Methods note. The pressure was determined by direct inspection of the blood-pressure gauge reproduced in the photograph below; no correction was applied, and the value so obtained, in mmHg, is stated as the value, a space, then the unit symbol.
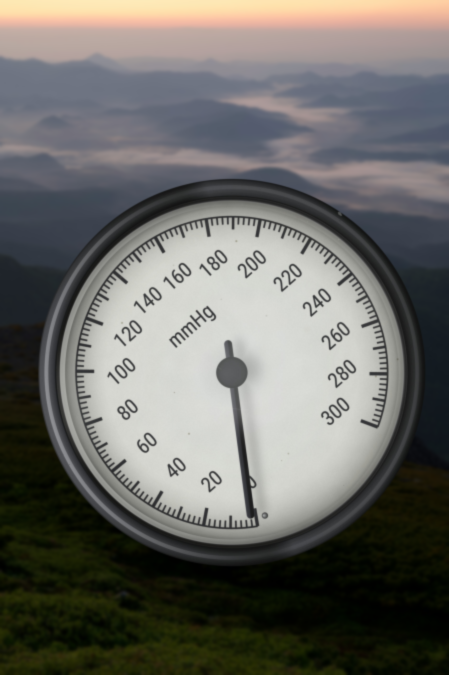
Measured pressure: 2 mmHg
